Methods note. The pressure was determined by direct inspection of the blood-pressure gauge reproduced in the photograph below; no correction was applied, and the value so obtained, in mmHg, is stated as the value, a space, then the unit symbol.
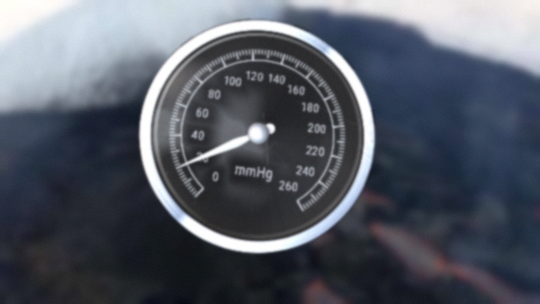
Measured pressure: 20 mmHg
